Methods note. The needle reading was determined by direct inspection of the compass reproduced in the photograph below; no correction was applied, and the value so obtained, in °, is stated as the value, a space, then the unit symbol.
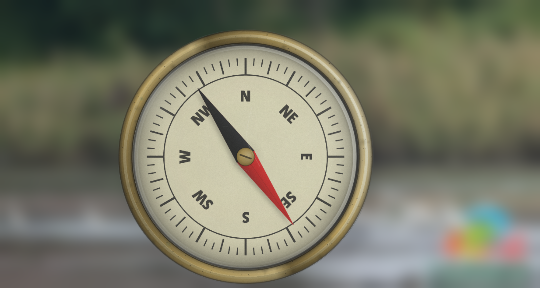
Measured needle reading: 145 °
